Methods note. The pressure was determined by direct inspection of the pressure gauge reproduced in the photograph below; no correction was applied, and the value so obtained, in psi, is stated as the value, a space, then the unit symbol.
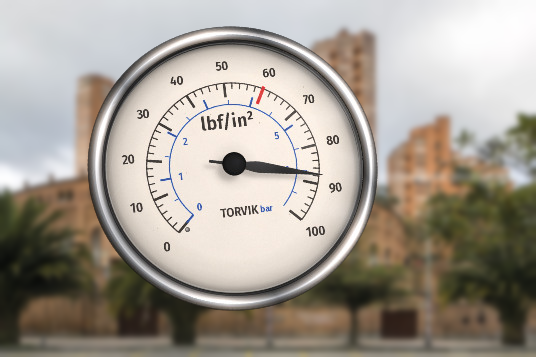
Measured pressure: 88 psi
